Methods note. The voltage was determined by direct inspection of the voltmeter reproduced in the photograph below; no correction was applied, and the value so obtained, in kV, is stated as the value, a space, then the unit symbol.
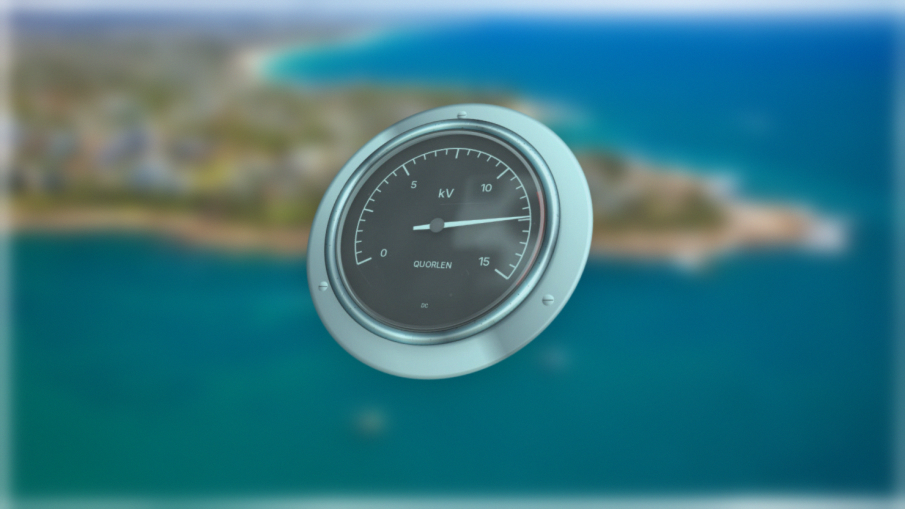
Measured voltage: 12.5 kV
